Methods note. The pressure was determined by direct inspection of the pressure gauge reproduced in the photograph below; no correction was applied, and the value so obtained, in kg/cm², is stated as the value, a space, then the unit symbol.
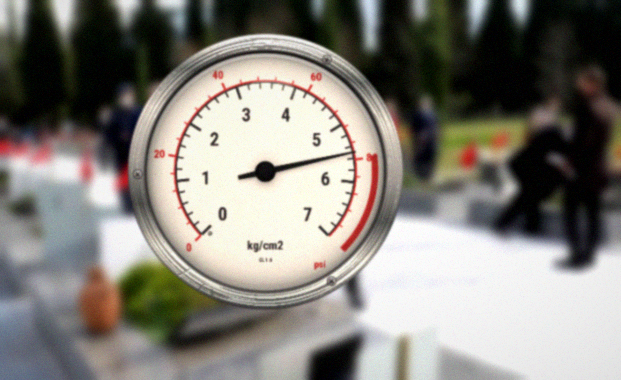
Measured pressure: 5.5 kg/cm²
